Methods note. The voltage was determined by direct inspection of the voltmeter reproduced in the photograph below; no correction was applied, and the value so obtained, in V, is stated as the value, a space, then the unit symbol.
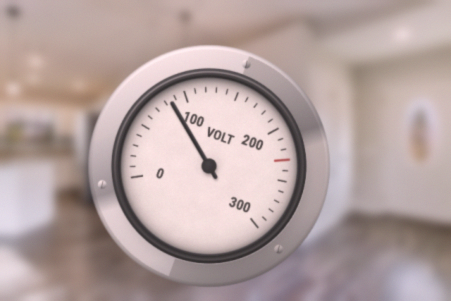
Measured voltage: 85 V
